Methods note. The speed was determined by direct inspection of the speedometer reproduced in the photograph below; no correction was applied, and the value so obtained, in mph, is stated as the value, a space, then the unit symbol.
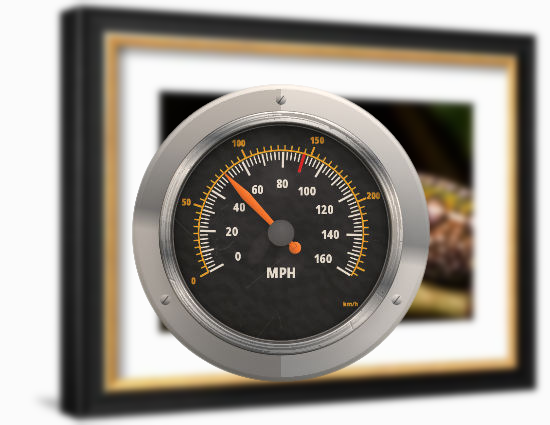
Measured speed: 50 mph
